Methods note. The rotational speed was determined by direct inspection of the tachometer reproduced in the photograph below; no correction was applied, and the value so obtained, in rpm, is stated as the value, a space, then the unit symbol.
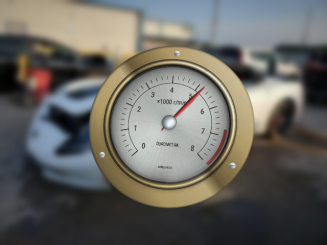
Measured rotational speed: 5200 rpm
